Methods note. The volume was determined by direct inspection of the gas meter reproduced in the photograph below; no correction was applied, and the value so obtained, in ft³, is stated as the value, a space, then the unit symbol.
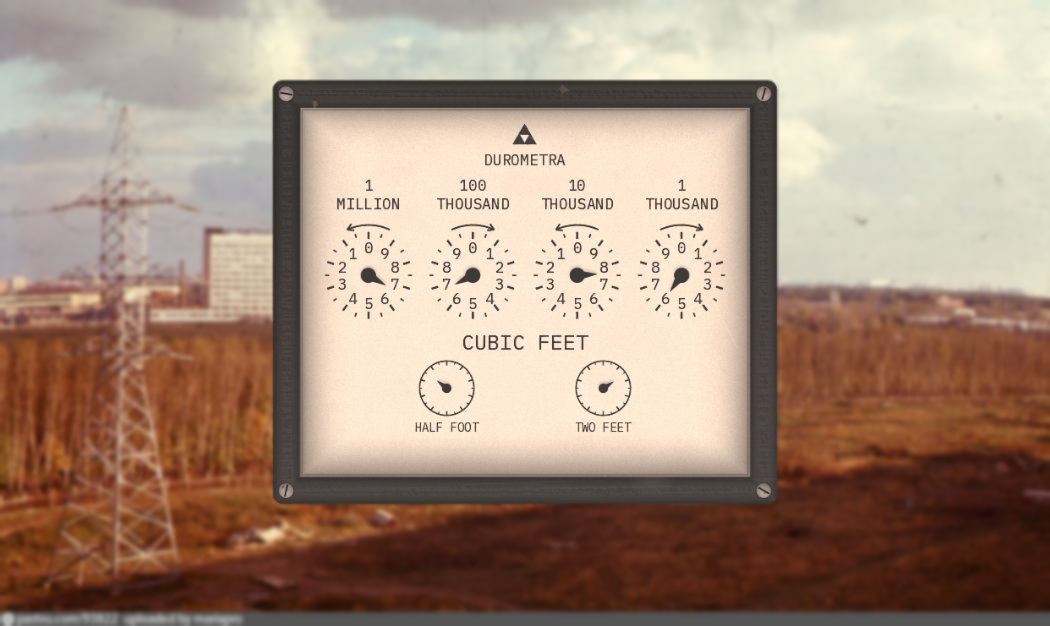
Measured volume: 667600 ft³
